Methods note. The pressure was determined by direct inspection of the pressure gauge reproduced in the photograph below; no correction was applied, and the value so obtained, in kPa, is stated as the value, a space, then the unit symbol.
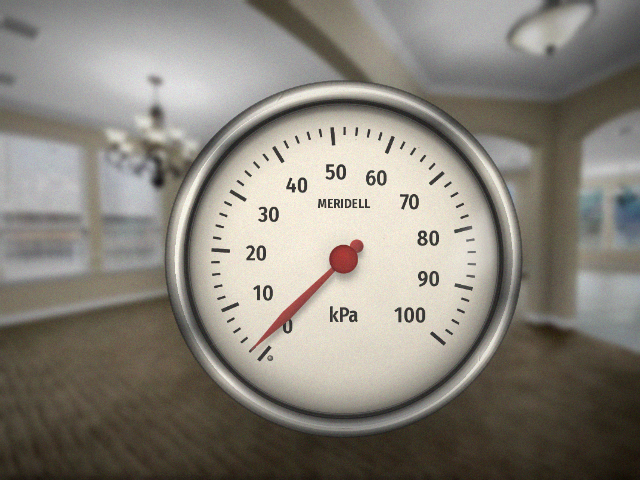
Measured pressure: 2 kPa
